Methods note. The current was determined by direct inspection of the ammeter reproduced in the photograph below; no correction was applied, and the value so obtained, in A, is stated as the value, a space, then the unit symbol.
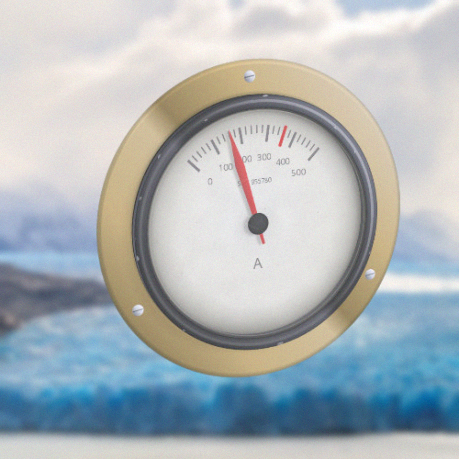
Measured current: 160 A
